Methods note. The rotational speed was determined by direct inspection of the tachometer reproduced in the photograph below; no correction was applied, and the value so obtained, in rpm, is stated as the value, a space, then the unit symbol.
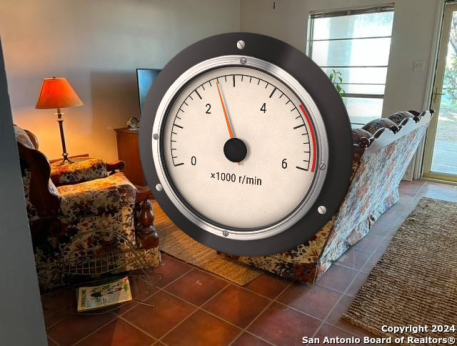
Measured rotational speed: 2600 rpm
